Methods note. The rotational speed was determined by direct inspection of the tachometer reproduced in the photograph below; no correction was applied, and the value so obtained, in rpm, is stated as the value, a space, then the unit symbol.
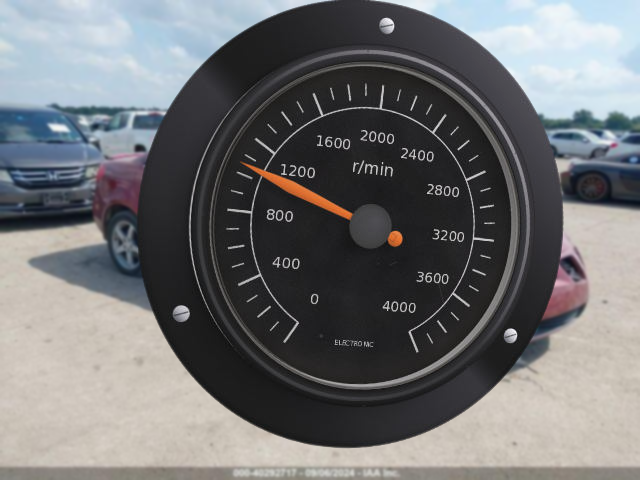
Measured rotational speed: 1050 rpm
